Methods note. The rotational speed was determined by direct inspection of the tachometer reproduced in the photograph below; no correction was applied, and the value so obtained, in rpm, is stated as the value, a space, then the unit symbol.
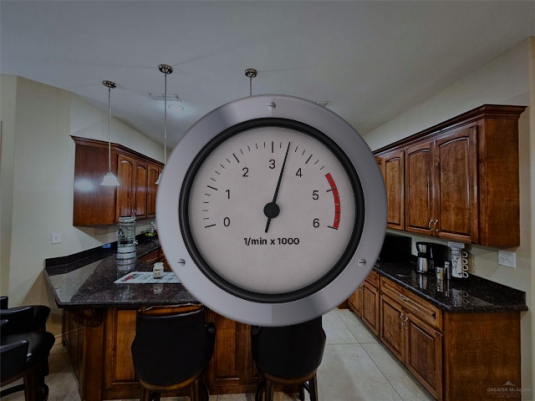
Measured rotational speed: 3400 rpm
